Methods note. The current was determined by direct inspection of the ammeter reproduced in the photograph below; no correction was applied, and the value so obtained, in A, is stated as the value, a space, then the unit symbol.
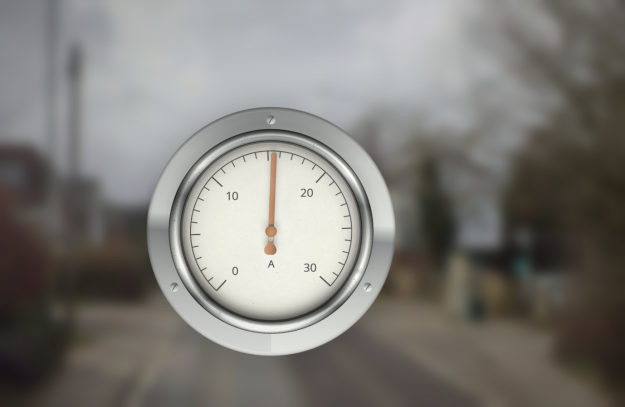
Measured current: 15.5 A
